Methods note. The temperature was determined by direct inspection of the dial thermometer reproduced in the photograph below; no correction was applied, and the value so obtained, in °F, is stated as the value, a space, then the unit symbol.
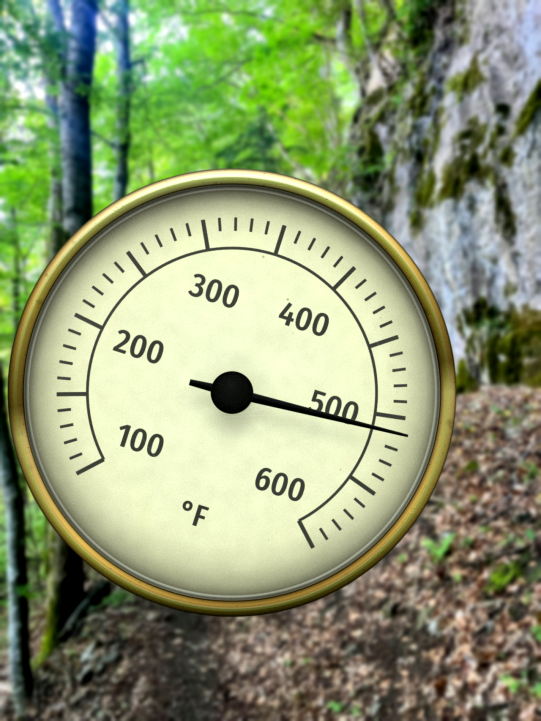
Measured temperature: 510 °F
